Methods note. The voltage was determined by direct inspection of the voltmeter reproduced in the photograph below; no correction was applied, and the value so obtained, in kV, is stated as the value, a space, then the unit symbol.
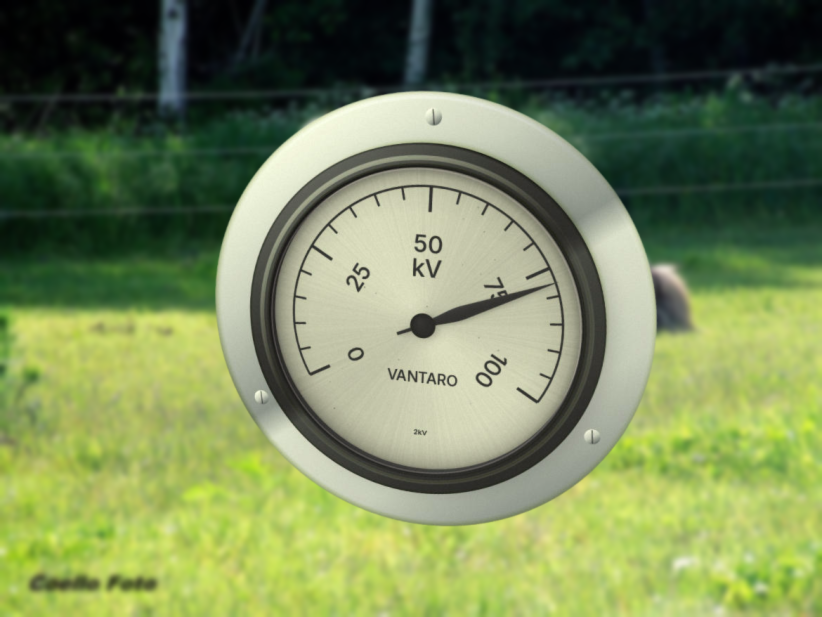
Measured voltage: 77.5 kV
